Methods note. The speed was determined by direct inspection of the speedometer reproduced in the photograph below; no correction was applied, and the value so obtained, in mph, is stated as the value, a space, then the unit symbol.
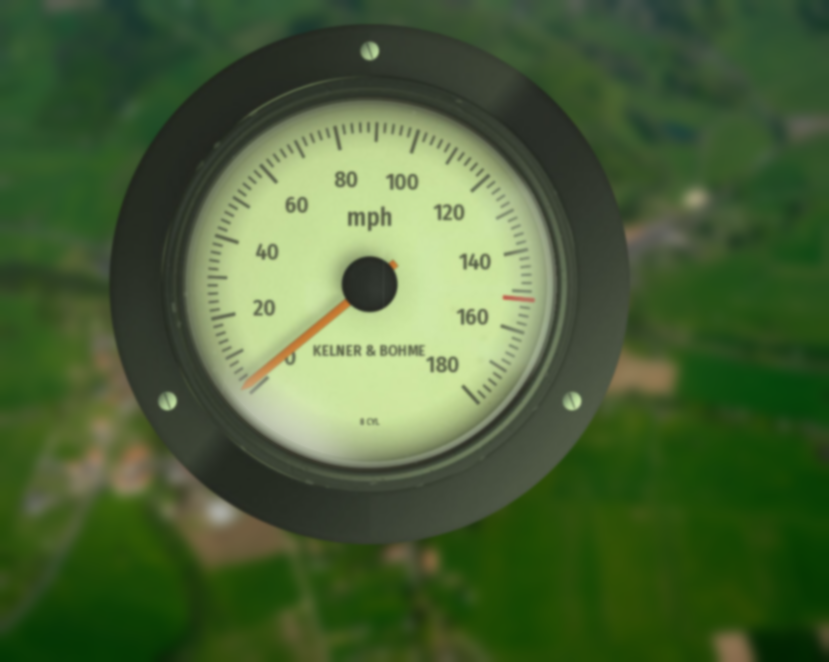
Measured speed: 2 mph
